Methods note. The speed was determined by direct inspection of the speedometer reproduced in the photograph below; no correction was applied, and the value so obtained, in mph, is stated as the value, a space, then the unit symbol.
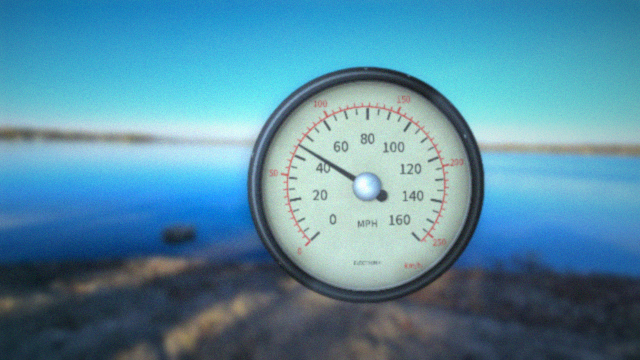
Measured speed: 45 mph
